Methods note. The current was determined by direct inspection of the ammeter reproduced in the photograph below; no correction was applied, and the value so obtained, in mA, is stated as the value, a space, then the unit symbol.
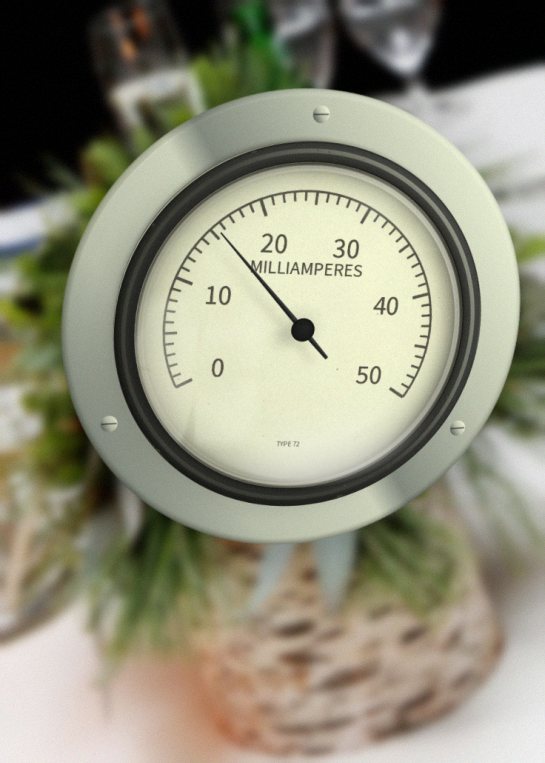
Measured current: 15.5 mA
